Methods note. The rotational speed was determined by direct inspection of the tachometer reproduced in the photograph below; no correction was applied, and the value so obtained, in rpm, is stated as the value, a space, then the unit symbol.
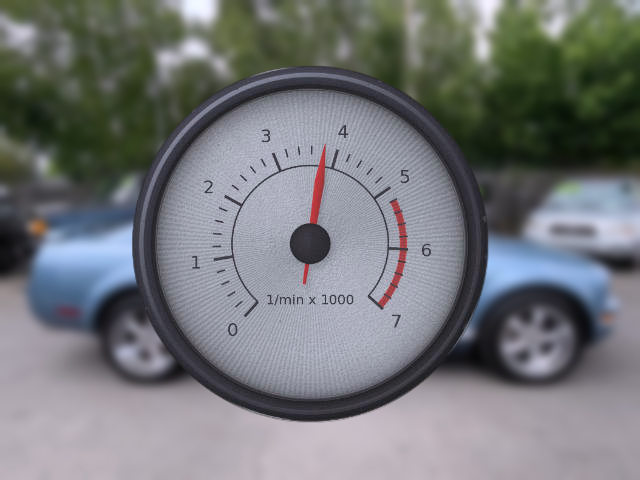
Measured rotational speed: 3800 rpm
